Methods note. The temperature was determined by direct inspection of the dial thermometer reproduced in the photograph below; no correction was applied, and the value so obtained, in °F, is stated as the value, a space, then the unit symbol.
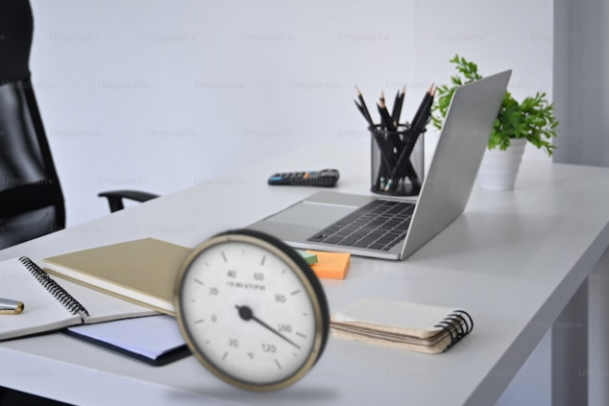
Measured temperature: 105 °F
